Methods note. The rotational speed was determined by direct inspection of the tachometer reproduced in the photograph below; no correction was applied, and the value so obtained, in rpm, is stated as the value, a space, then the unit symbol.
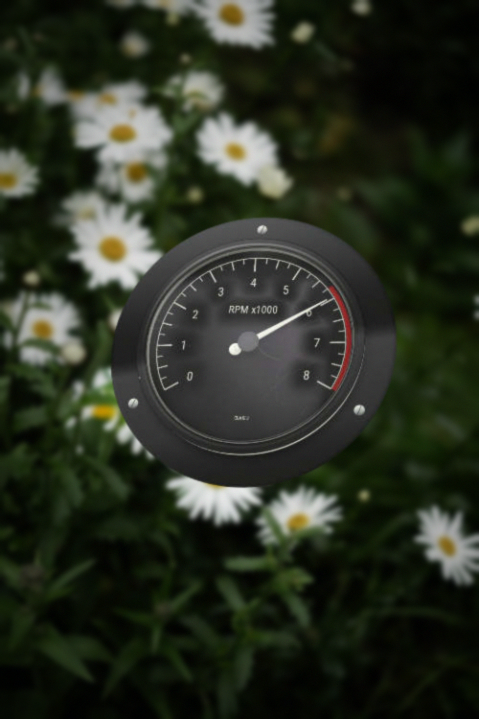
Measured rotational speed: 6000 rpm
